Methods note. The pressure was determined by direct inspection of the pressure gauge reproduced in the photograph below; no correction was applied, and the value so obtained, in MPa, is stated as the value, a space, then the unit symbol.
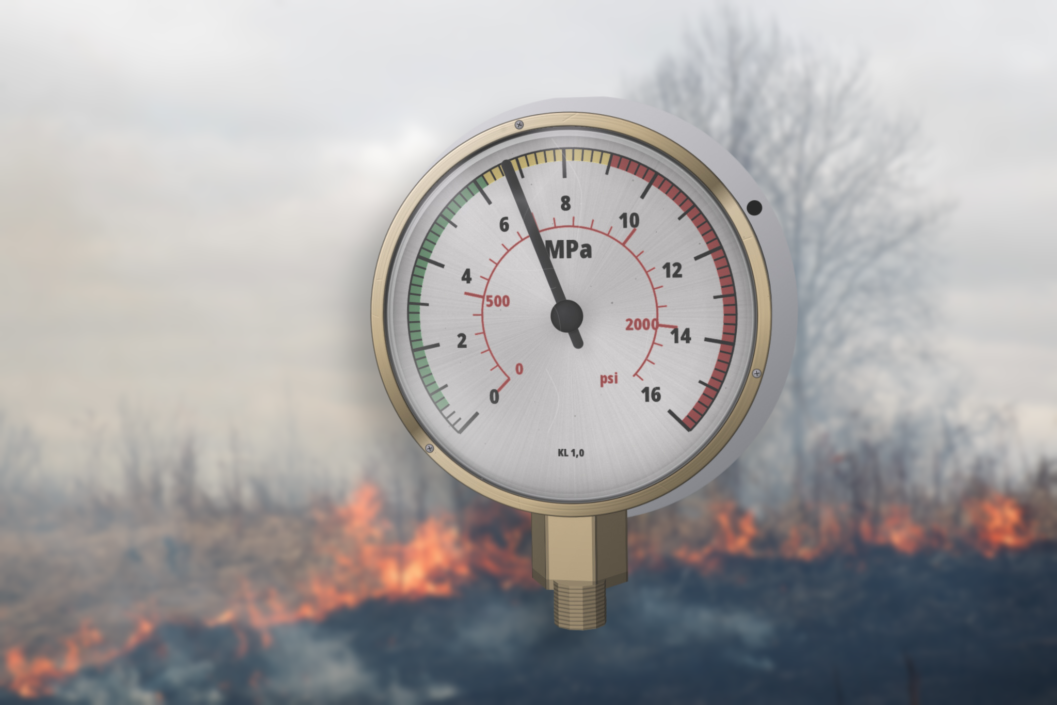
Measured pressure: 6.8 MPa
